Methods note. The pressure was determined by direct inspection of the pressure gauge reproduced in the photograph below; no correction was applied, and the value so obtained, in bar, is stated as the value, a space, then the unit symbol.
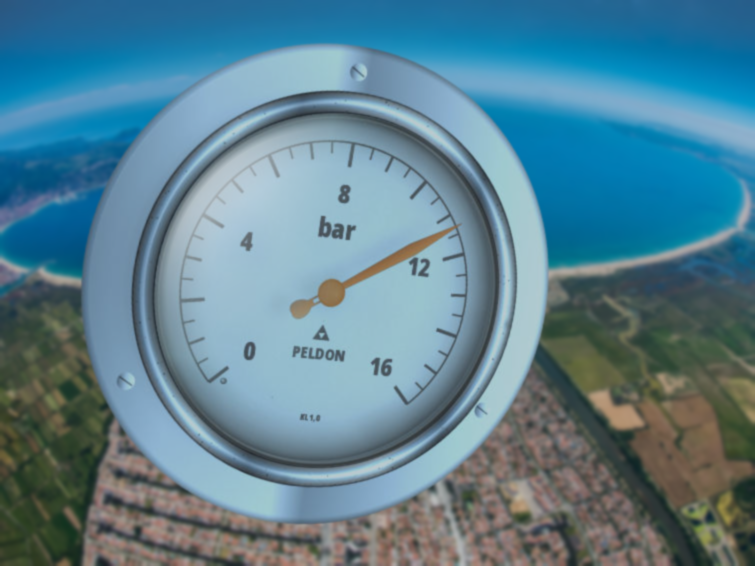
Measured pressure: 11.25 bar
